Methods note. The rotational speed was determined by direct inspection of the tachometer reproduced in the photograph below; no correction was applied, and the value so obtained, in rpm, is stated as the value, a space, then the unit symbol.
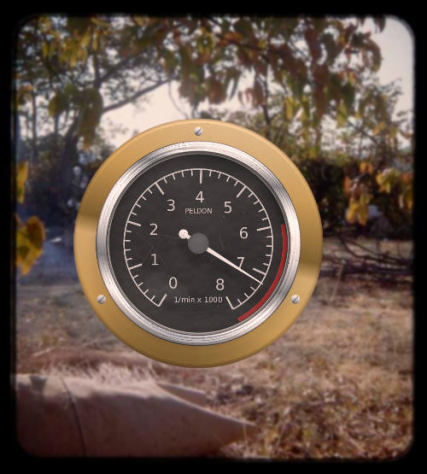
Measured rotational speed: 7200 rpm
